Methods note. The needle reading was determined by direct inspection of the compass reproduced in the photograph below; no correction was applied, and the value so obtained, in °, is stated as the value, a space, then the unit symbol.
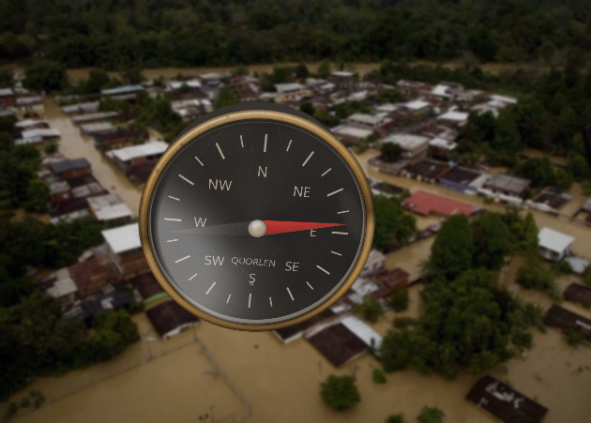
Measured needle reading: 82.5 °
